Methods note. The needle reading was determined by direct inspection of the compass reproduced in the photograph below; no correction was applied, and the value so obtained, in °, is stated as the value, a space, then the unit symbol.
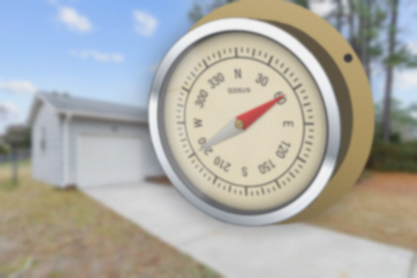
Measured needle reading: 60 °
